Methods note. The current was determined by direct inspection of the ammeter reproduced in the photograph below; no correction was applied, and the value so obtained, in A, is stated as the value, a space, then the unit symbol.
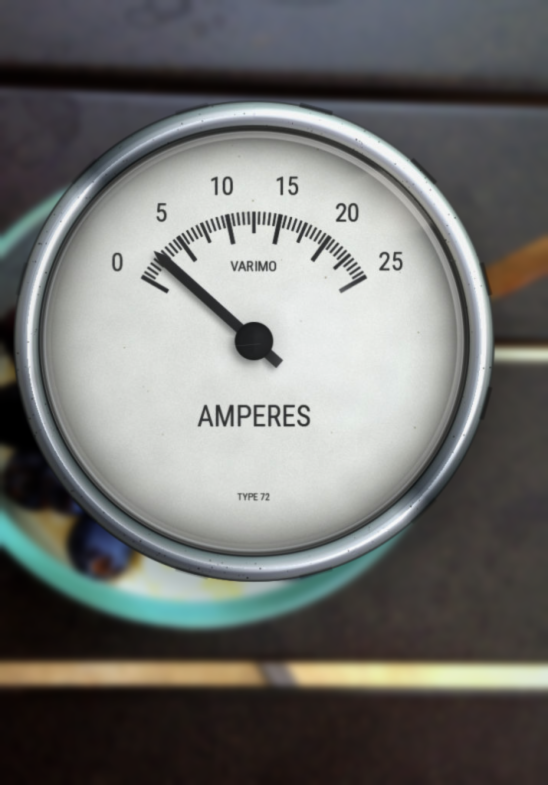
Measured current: 2.5 A
